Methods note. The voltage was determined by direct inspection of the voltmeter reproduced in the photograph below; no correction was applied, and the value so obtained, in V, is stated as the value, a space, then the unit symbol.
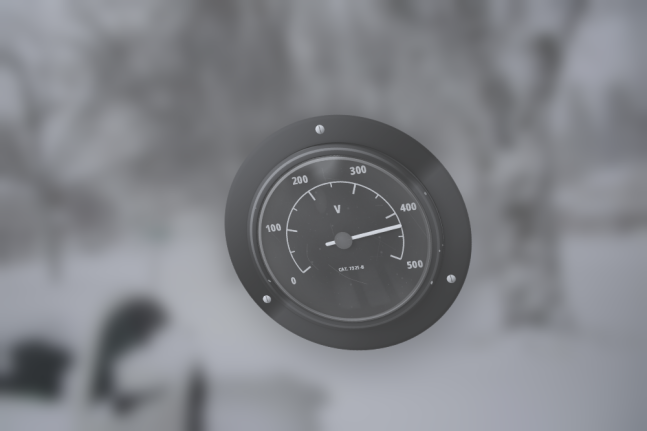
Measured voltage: 425 V
